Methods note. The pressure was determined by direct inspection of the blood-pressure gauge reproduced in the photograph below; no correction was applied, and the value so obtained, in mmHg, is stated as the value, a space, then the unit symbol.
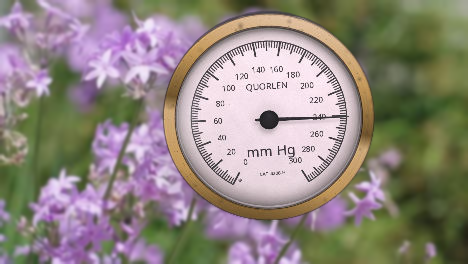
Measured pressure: 240 mmHg
